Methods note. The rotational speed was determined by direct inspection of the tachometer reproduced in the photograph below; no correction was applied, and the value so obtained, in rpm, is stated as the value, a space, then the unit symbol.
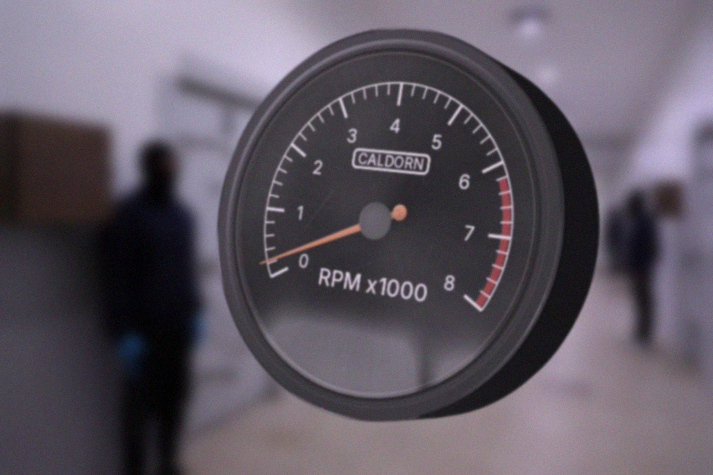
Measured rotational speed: 200 rpm
